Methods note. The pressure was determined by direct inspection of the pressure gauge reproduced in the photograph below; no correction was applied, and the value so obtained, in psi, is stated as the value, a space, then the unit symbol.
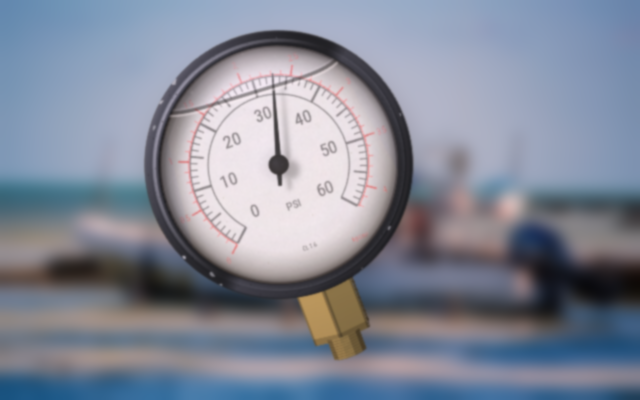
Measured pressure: 33 psi
